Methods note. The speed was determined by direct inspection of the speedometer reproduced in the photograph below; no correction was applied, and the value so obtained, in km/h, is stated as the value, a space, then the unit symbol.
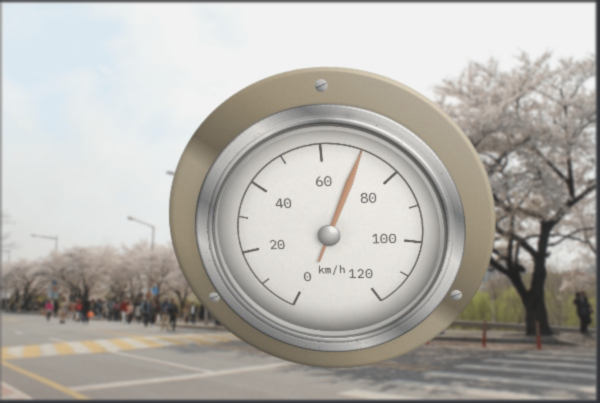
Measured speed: 70 km/h
